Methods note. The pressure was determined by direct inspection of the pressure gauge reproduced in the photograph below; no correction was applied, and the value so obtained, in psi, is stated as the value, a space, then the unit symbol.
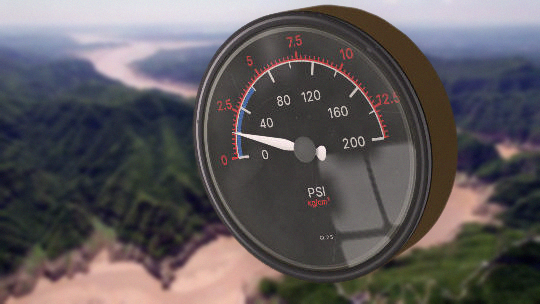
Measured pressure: 20 psi
